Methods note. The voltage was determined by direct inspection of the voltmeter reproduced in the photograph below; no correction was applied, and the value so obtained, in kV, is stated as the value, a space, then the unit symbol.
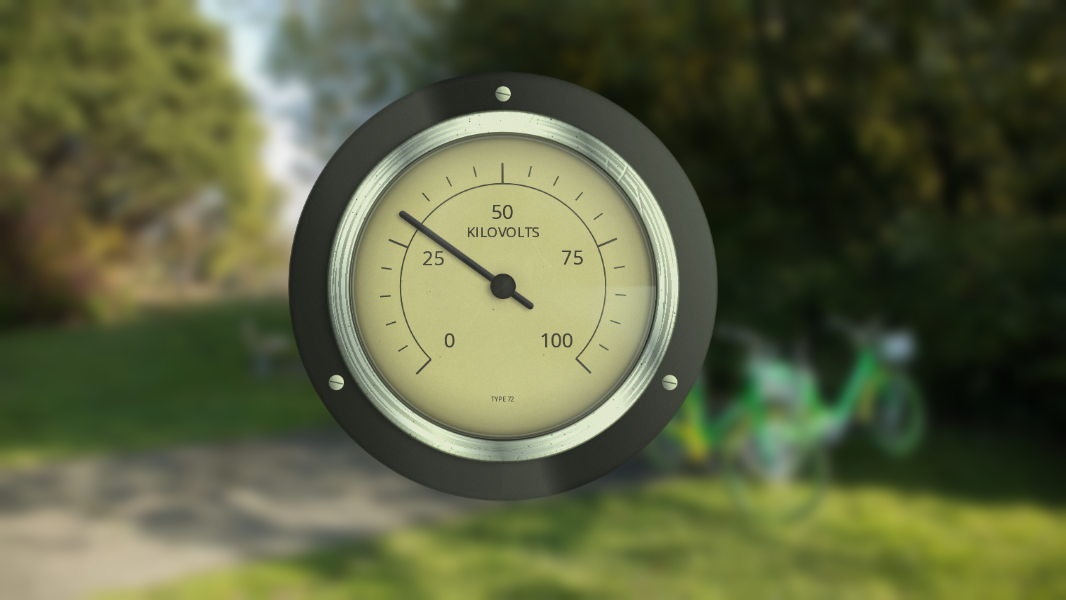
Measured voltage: 30 kV
